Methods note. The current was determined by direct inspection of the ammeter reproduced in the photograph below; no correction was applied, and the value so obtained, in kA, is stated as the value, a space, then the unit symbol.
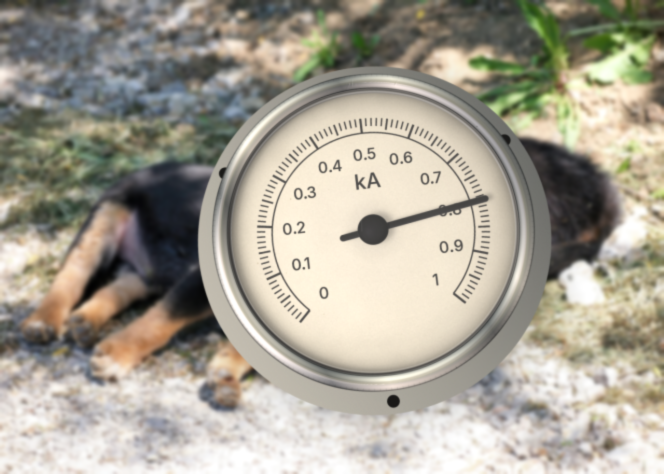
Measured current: 0.8 kA
